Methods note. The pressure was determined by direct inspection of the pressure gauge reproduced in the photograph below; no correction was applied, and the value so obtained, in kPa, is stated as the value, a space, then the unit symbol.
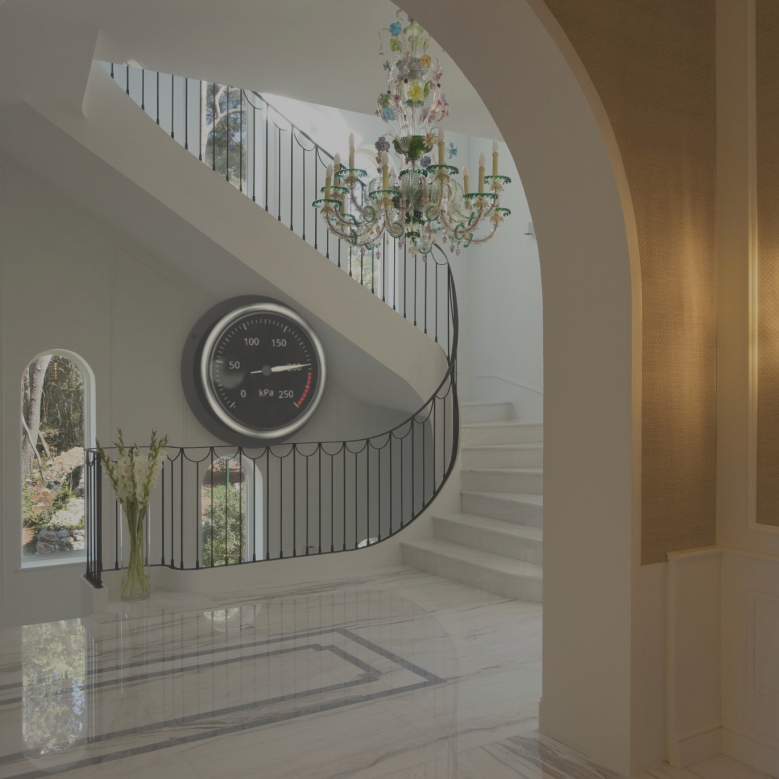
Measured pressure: 200 kPa
